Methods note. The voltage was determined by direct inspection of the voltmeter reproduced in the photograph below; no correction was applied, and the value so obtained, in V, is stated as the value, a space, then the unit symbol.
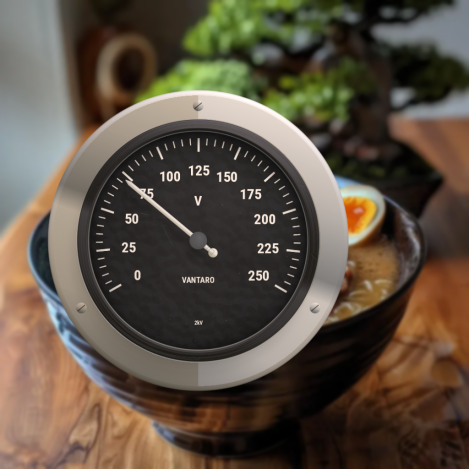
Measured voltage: 72.5 V
